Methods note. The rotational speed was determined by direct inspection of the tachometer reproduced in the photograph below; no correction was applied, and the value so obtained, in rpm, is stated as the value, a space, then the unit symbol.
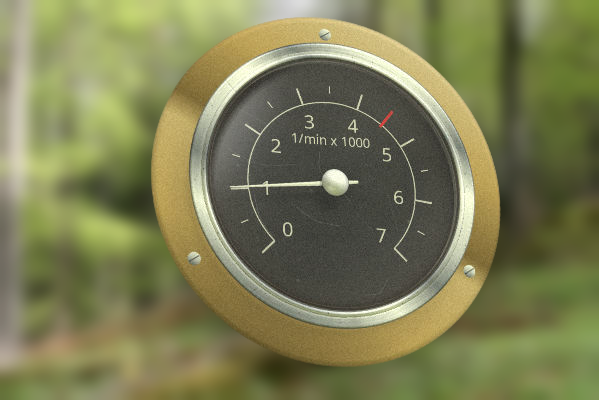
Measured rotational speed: 1000 rpm
